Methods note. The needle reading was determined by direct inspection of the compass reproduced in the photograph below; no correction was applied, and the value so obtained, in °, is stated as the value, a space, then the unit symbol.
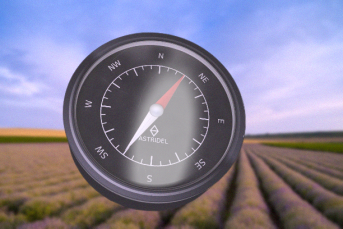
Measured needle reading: 30 °
